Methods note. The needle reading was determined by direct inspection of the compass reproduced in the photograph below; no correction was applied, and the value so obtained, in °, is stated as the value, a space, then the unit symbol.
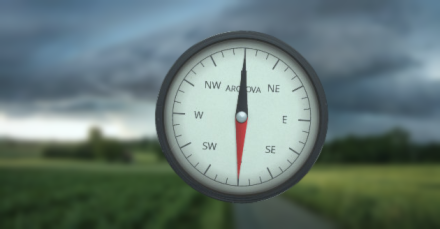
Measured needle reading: 180 °
